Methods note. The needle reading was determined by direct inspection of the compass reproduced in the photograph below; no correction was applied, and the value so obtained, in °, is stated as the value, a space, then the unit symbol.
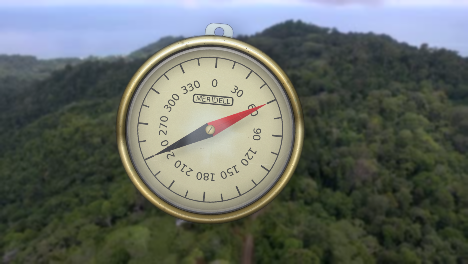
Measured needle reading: 60 °
